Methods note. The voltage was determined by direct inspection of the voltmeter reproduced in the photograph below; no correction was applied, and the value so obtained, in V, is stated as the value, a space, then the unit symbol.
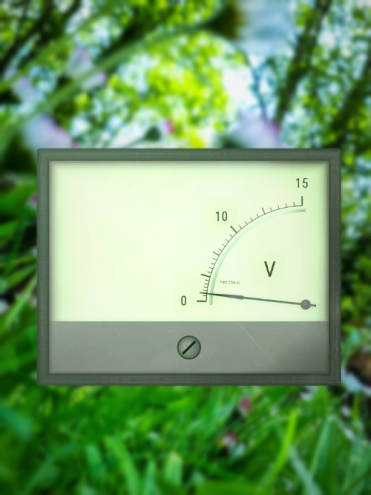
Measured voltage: 2.5 V
